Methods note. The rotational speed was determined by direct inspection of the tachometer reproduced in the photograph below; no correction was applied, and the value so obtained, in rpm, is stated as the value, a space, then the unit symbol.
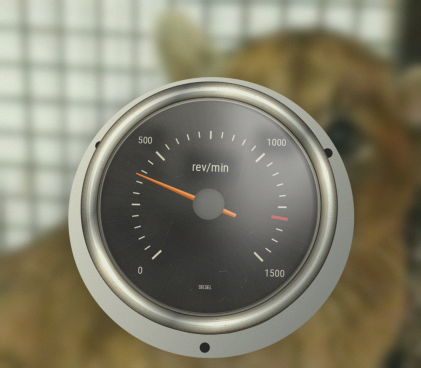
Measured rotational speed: 375 rpm
